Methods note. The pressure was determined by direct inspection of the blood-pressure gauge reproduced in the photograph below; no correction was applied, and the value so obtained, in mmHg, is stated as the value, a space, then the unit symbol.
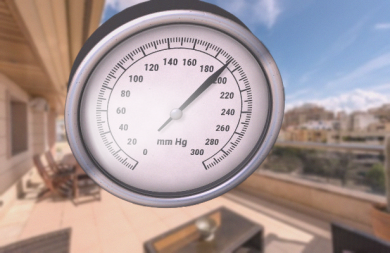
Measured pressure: 190 mmHg
